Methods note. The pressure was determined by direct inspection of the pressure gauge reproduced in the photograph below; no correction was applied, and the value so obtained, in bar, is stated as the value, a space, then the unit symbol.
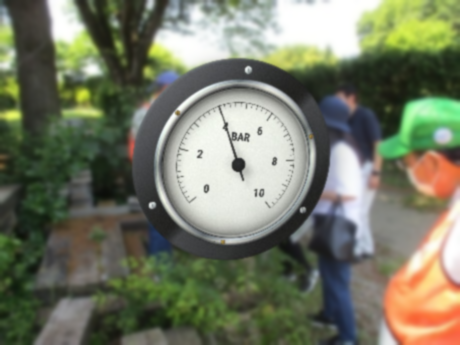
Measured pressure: 4 bar
